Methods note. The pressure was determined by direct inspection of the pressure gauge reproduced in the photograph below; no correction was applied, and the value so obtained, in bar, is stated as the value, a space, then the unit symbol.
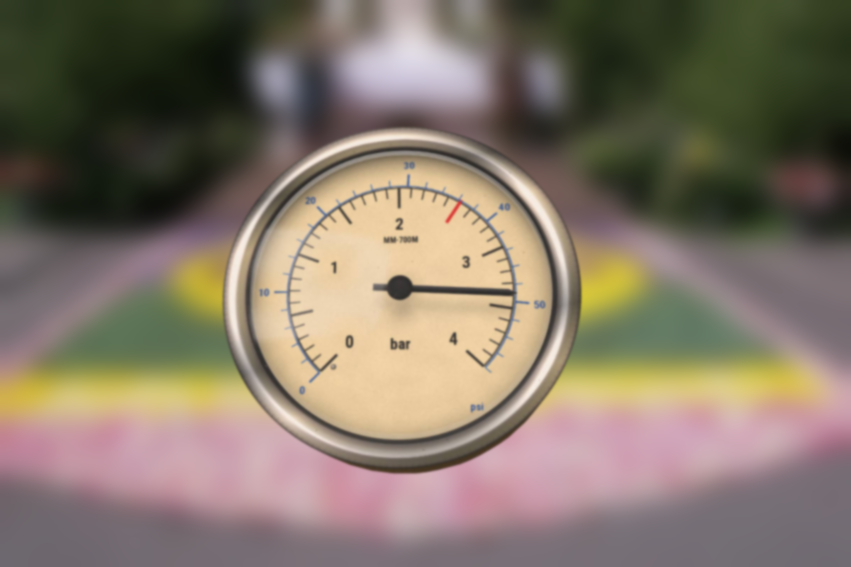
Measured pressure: 3.4 bar
